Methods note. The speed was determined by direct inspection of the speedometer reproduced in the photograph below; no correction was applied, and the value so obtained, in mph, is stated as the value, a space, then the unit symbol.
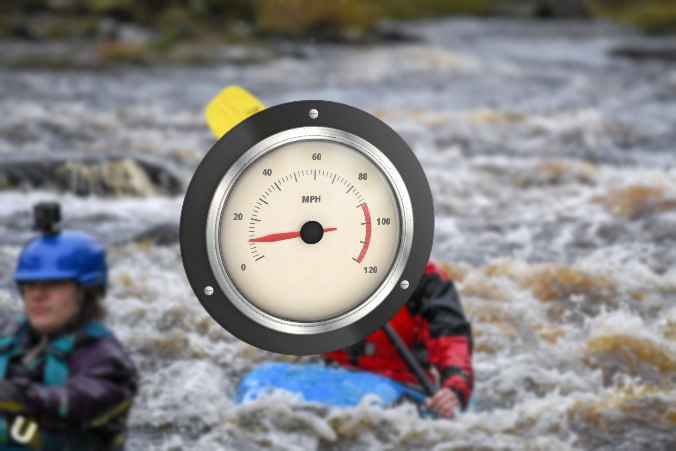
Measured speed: 10 mph
